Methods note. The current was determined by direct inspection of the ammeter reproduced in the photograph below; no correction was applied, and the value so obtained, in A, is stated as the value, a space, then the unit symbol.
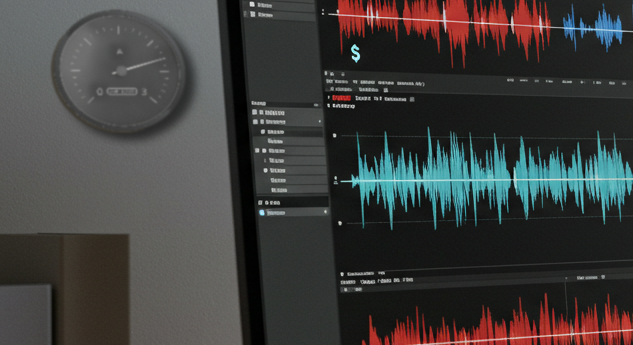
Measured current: 2.3 A
